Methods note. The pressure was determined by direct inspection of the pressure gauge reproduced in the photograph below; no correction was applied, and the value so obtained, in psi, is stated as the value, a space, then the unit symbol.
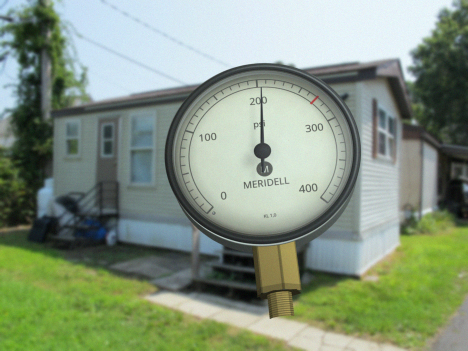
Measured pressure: 205 psi
